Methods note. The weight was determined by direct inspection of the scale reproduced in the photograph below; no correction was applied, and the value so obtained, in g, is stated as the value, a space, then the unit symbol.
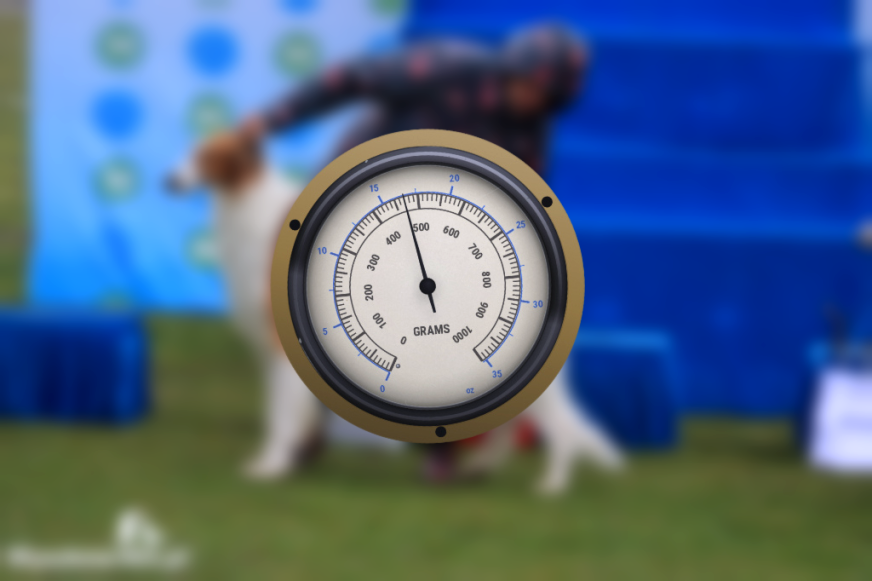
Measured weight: 470 g
